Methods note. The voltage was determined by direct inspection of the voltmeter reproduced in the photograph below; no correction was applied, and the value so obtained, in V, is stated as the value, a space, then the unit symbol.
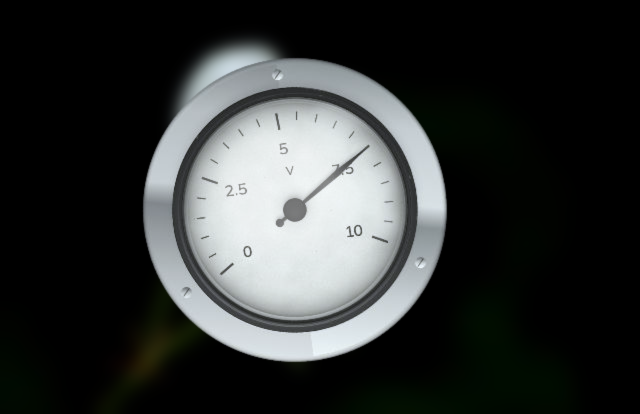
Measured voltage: 7.5 V
